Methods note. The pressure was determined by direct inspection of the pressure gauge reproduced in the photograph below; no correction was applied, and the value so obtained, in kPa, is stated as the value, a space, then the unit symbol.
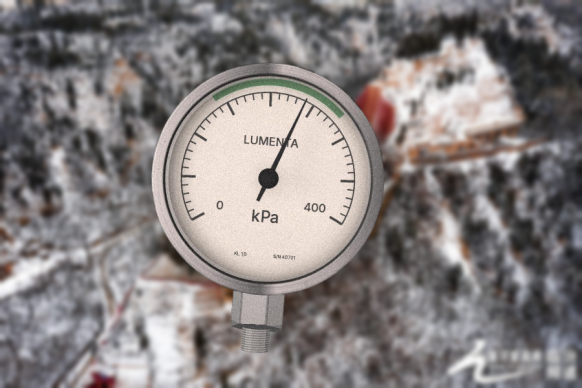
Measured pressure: 240 kPa
